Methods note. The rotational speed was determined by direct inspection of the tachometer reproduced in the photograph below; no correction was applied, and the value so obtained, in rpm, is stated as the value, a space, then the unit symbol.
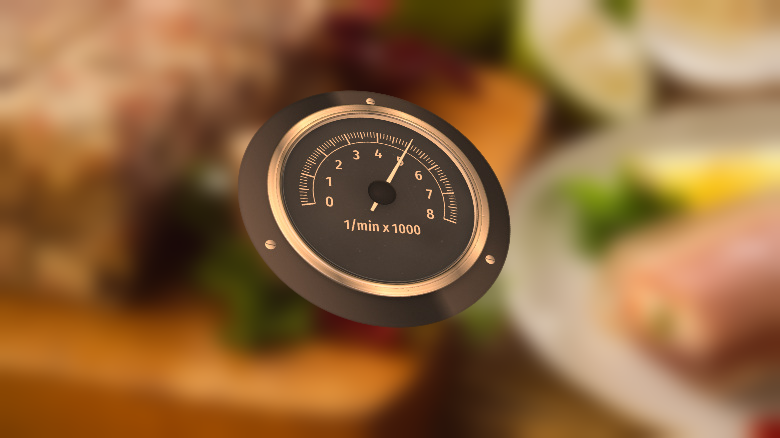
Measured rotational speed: 5000 rpm
